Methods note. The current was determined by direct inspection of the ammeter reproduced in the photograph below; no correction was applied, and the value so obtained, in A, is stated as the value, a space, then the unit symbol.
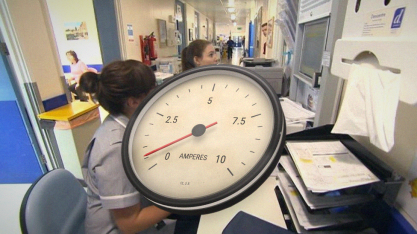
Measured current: 0.5 A
